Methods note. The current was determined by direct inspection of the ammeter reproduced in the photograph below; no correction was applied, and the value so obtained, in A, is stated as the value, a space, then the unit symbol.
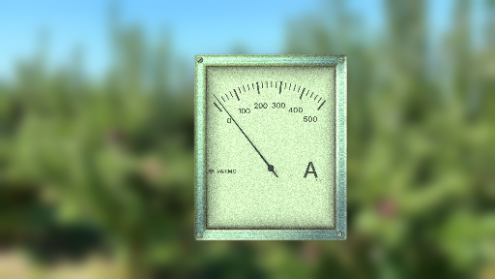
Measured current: 20 A
